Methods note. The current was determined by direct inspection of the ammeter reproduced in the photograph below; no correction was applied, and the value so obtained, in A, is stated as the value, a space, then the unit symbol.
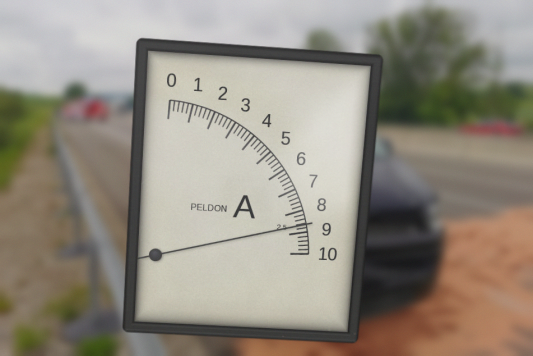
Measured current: 8.6 A
